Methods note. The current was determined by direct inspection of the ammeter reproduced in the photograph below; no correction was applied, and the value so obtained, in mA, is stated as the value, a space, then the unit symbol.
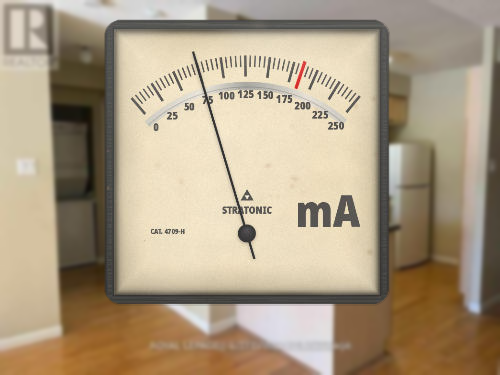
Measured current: 75 mA
